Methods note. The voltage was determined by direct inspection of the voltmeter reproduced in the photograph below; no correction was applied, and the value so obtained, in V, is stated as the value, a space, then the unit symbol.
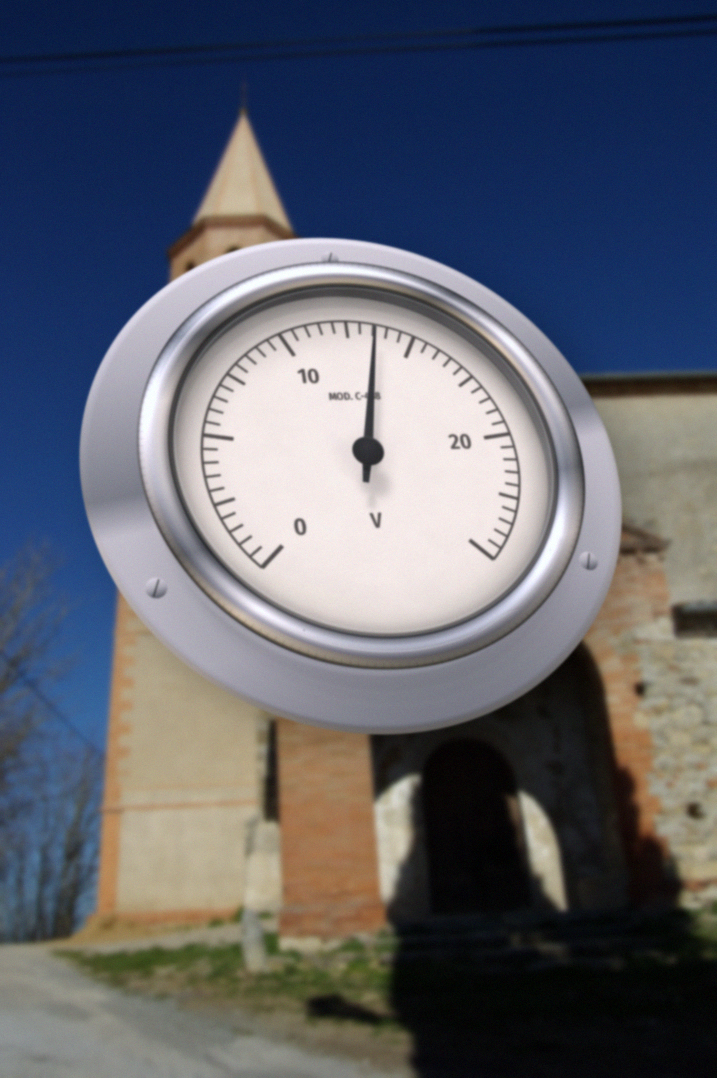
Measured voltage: 13.5 V
